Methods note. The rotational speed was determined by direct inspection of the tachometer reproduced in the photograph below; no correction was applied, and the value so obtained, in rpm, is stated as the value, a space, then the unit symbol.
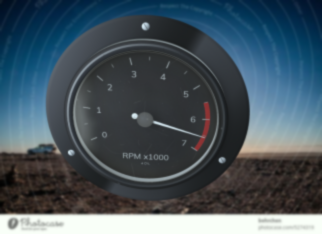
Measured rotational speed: 6500 rpm
